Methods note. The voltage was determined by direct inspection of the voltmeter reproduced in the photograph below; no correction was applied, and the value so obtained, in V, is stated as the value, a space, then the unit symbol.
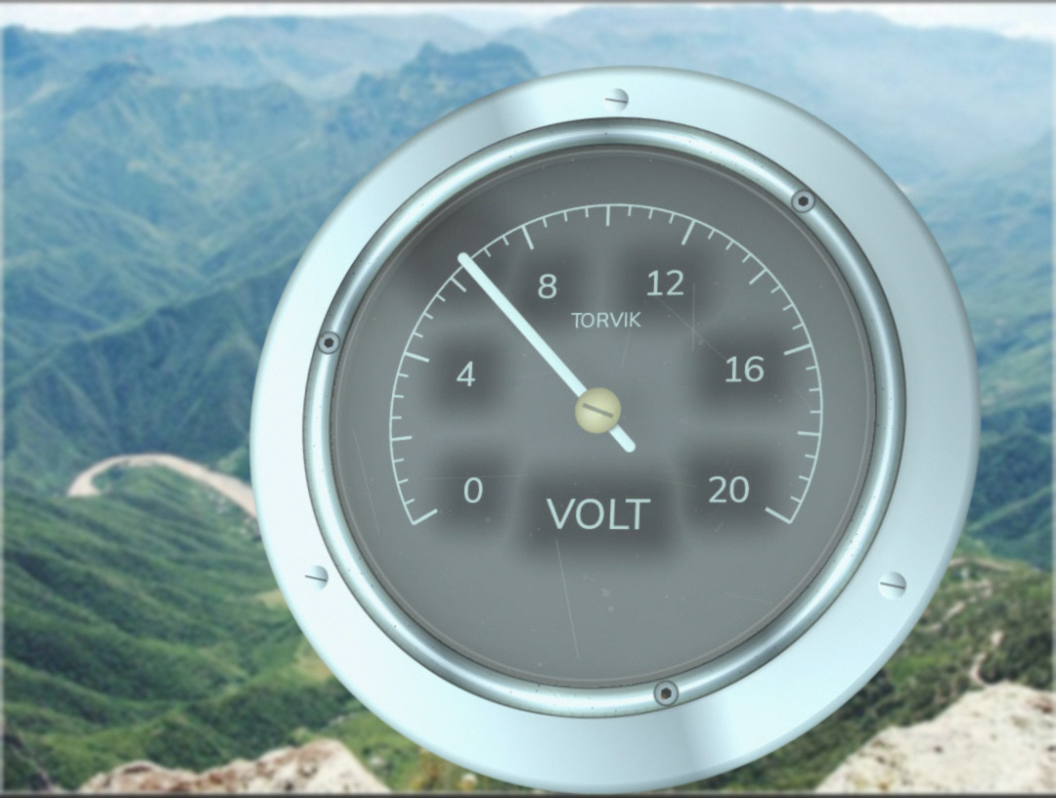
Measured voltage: 6.5 V
